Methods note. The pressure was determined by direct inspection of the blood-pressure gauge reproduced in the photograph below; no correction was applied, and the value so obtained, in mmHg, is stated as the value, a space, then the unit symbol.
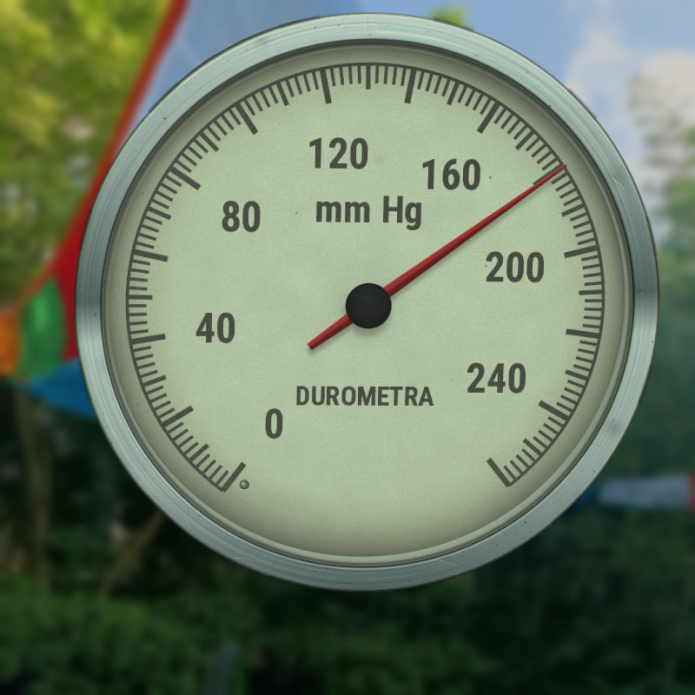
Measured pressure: 180 mmHg
